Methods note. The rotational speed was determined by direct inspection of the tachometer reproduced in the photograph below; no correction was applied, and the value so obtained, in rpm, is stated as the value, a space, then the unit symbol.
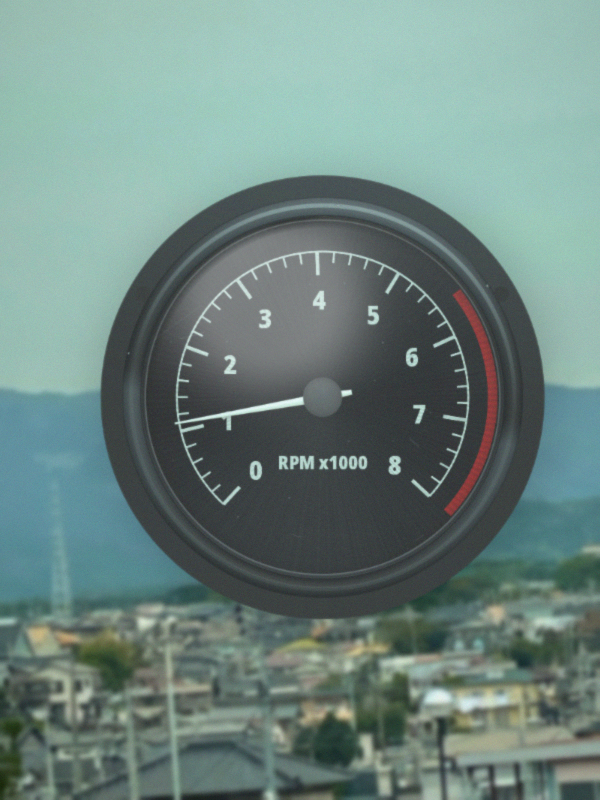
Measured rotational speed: 1100 rpm
